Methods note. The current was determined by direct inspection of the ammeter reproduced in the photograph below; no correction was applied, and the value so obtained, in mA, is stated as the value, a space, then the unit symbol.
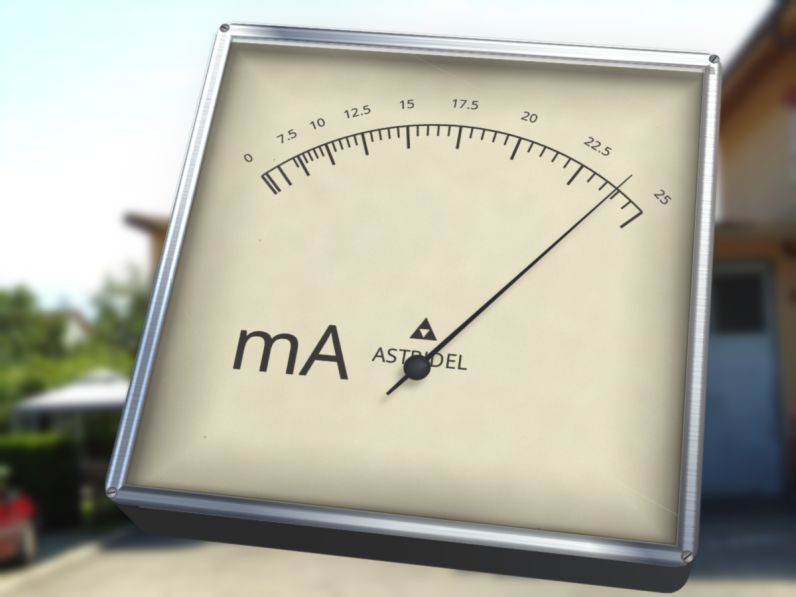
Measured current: 24 mA
